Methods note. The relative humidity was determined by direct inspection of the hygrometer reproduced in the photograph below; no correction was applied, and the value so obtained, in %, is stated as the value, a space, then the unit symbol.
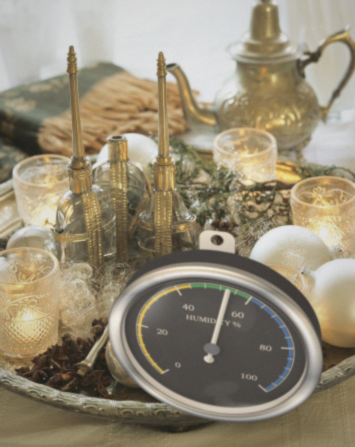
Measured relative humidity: 54 %
